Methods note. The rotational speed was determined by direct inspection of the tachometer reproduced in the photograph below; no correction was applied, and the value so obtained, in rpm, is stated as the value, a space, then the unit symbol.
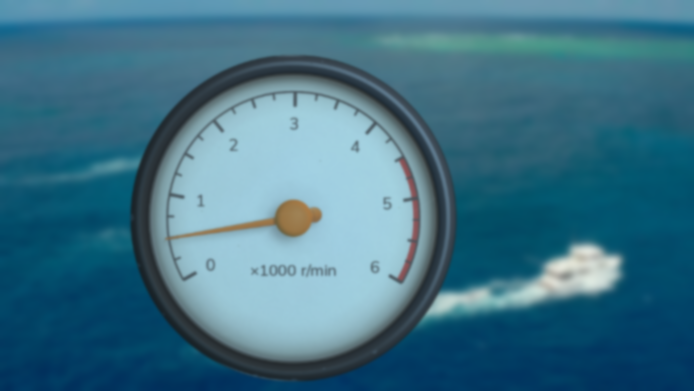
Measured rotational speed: 500 rpm
